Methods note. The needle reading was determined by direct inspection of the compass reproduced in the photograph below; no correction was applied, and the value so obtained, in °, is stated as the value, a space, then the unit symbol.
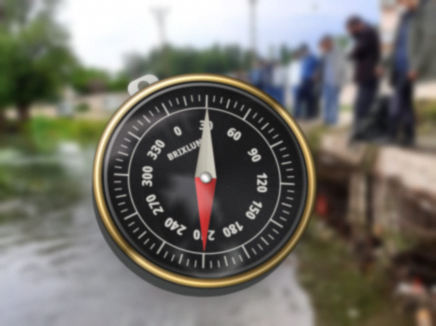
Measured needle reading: 210 °
